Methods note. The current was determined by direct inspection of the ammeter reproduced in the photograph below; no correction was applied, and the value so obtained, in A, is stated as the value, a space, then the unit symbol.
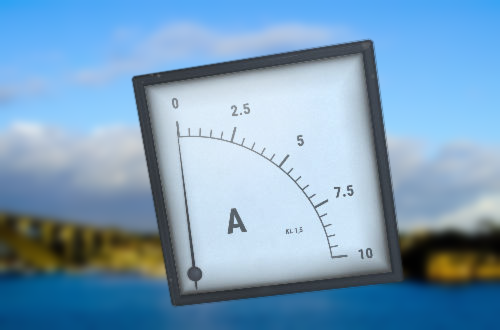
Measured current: 0 A
